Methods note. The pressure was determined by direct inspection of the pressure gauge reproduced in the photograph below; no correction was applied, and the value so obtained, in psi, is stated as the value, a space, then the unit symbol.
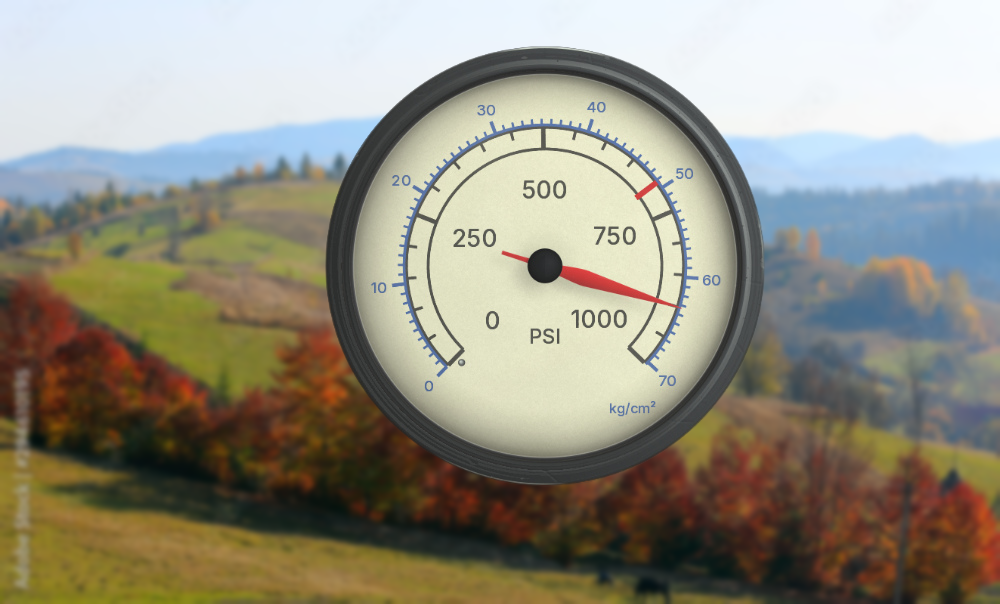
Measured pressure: 900 psi
